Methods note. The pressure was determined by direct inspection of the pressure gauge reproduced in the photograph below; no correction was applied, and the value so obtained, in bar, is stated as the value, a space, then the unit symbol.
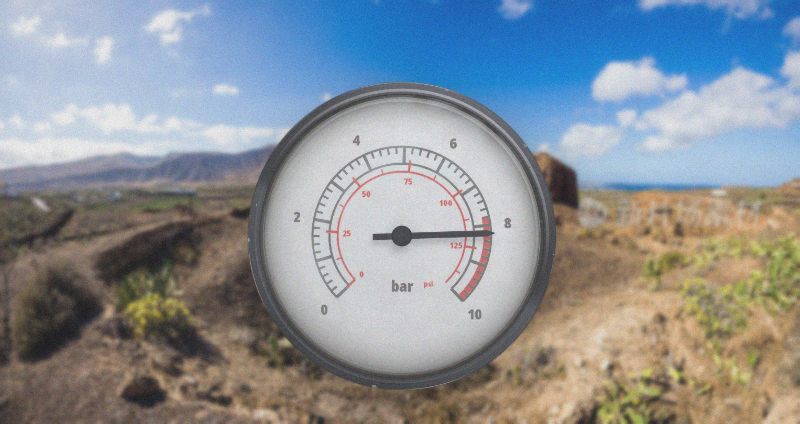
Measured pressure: 8.2 bar
